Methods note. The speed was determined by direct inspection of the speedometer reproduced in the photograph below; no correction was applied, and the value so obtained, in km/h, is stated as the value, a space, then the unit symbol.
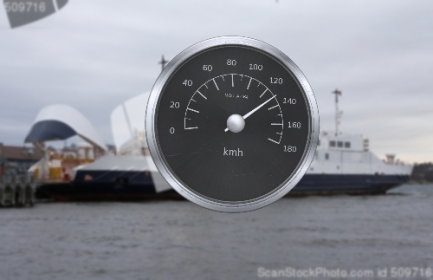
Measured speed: 130 km/h
